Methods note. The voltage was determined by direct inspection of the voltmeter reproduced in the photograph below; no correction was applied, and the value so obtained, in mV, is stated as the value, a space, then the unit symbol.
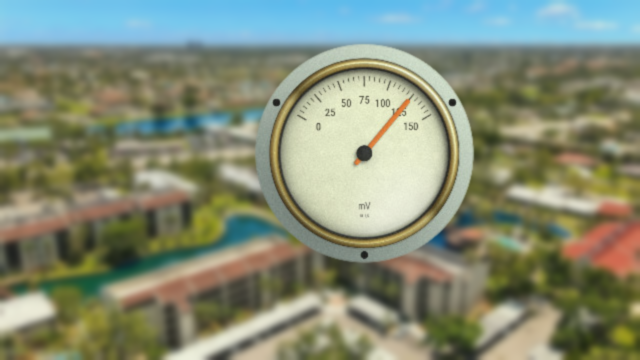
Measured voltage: 125 mV
